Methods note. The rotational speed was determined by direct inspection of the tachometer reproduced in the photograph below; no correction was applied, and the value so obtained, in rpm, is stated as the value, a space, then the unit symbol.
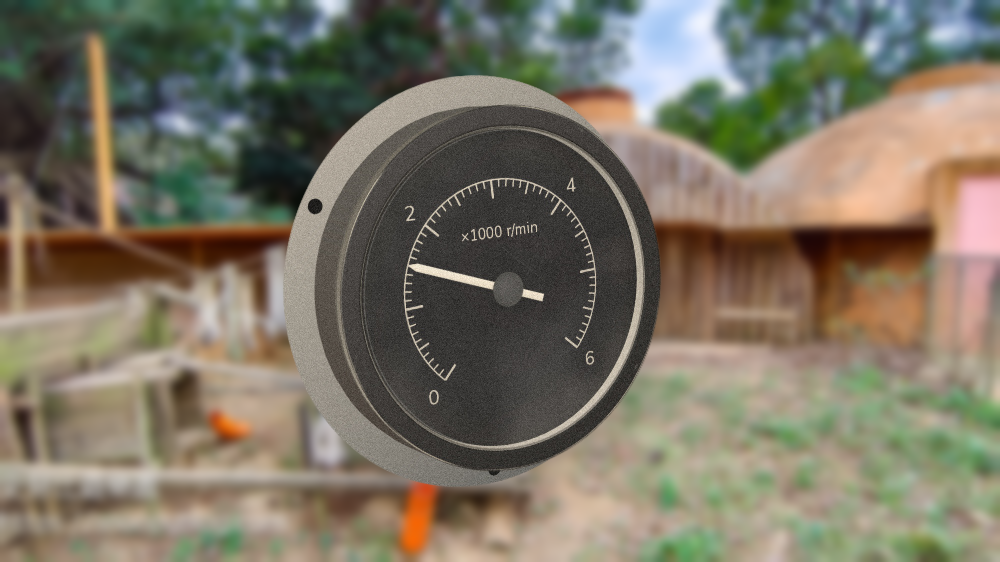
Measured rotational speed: 1500 rpm
